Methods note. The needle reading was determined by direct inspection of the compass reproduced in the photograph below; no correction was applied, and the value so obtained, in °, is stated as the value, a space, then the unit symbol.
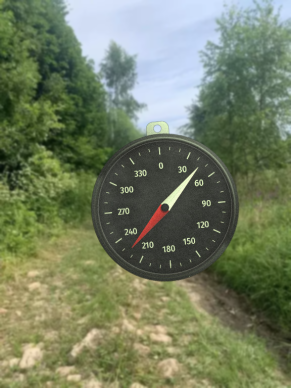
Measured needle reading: 225 °
